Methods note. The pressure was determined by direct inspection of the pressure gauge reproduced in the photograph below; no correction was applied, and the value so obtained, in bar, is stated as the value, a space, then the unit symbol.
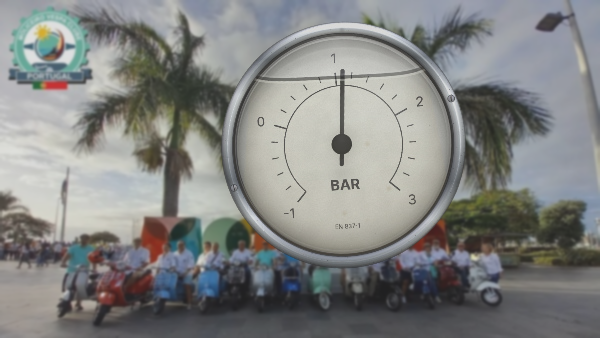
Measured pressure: 1.1 bar
